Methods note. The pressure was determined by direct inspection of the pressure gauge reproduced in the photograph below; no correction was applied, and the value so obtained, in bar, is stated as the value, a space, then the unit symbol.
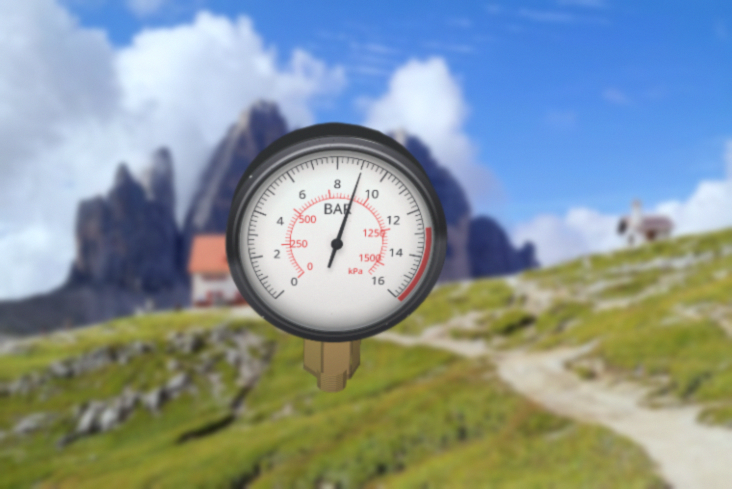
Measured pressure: 9 bar
